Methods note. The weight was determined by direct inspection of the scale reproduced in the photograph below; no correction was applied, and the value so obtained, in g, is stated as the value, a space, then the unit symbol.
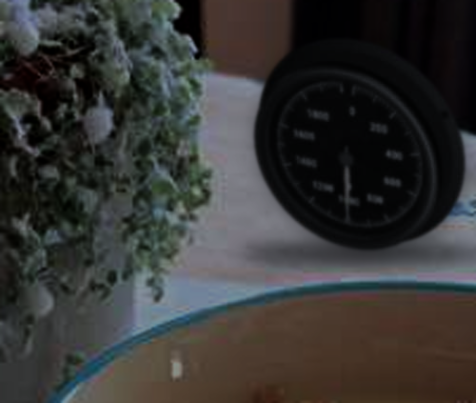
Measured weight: 1000 g
